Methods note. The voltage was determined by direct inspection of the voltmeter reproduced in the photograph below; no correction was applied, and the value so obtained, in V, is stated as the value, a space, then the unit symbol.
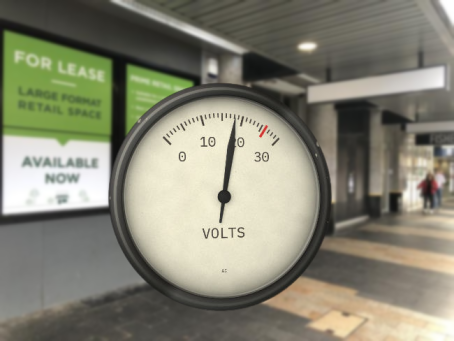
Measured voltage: 18 V
